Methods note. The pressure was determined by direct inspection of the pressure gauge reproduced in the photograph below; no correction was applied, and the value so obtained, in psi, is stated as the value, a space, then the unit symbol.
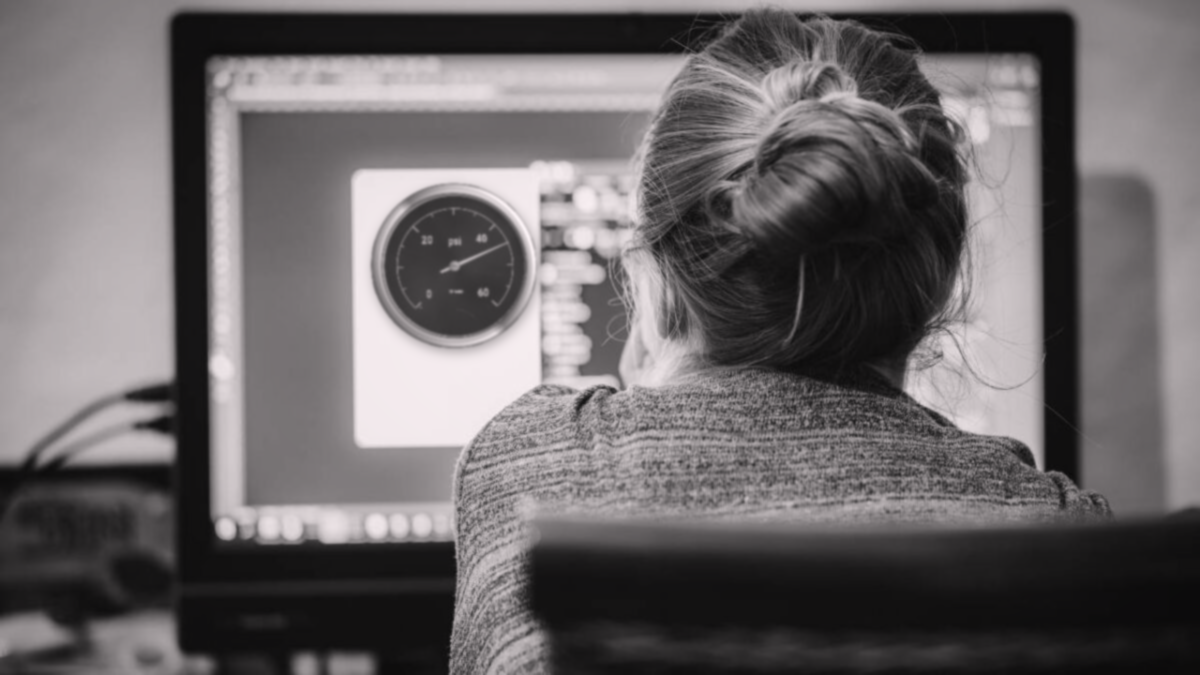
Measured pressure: 45 psi
